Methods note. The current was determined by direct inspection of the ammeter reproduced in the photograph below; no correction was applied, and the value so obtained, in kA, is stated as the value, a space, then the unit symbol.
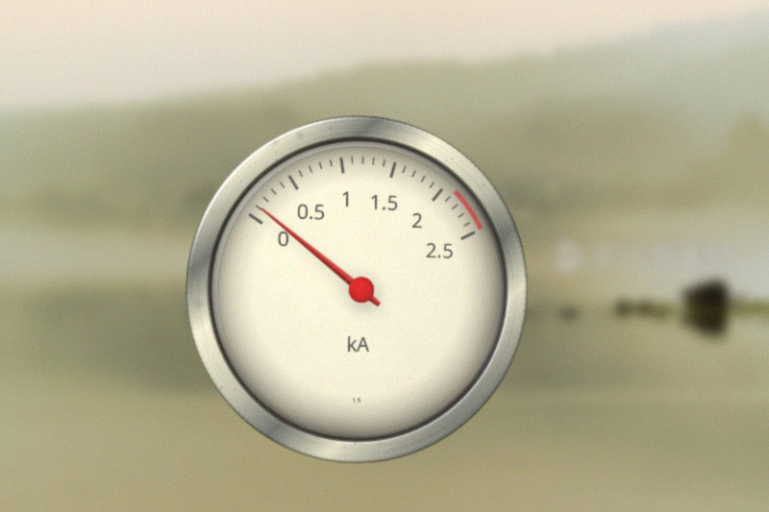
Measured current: 0.1 kA
